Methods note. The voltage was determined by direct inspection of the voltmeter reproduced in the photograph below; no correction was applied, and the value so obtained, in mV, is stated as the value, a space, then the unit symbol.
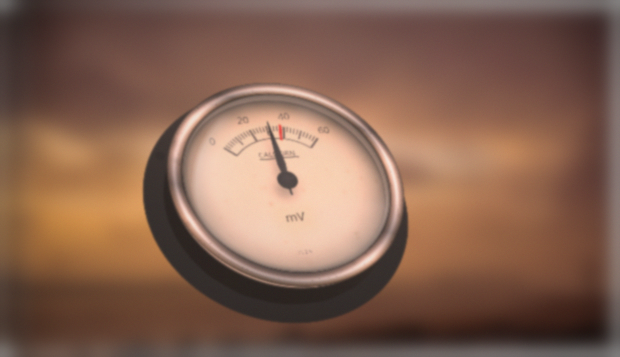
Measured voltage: 30 mV
